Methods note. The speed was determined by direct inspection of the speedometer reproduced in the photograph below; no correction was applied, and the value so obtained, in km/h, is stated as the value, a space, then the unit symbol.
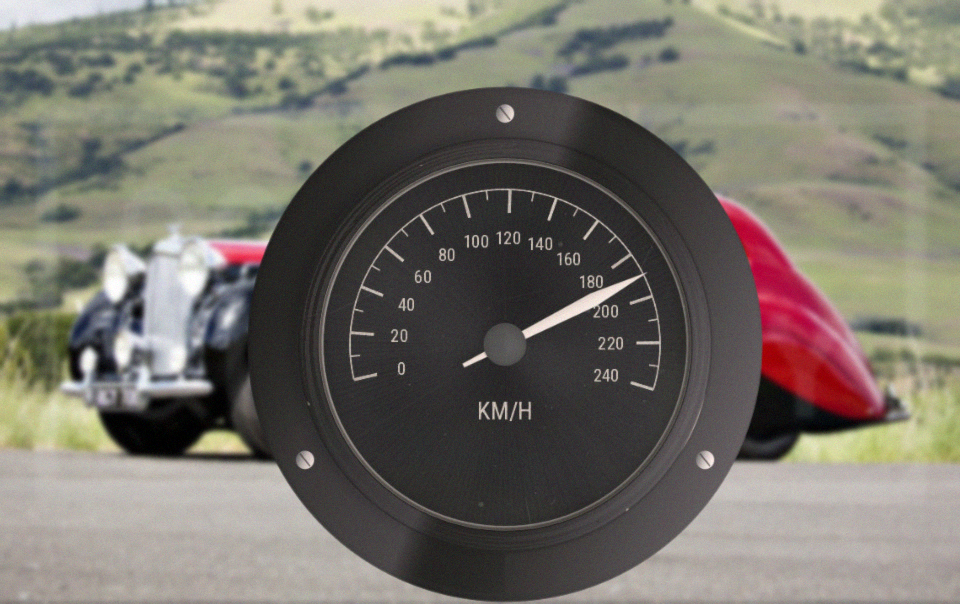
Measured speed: 190 km/h
